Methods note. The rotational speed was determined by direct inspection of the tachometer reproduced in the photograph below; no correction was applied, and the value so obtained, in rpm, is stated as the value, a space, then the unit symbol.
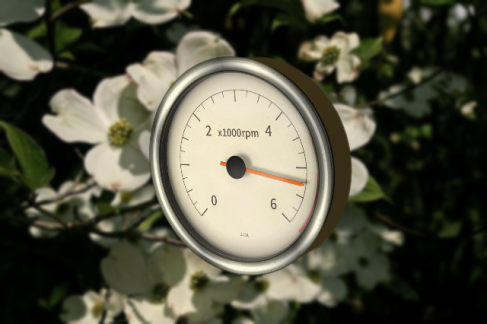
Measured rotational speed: 5250 rpm
